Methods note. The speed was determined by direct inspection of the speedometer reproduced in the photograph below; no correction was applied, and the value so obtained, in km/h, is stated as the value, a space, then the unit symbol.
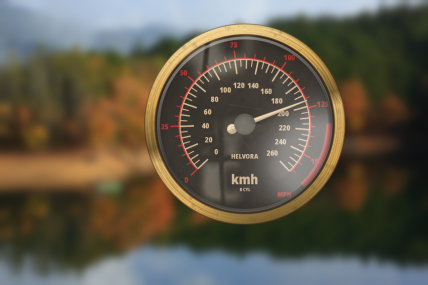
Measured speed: 195 km/h
